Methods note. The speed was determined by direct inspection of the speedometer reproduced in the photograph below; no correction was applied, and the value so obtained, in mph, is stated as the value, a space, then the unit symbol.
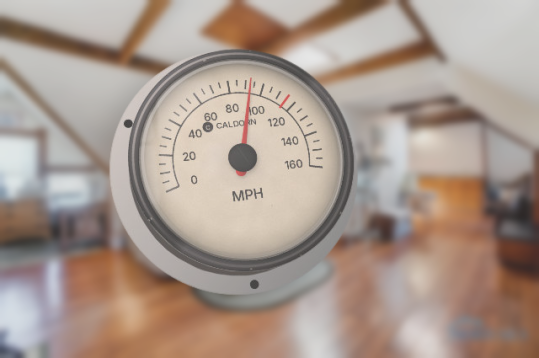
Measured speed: 92.5 mph
